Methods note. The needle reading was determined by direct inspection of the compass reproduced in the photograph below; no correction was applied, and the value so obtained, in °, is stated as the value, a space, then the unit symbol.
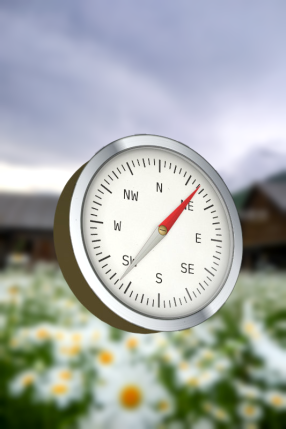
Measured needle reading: 40 °
